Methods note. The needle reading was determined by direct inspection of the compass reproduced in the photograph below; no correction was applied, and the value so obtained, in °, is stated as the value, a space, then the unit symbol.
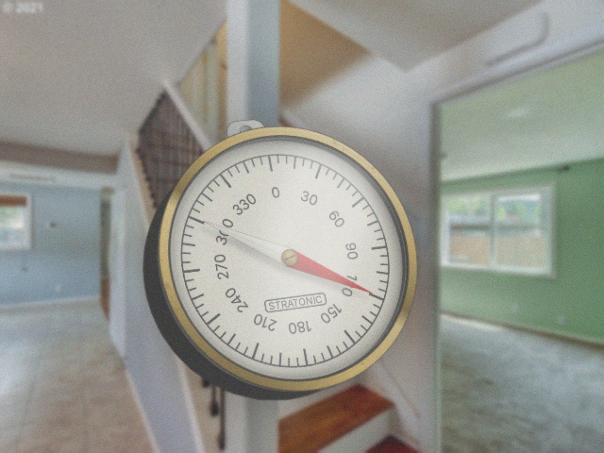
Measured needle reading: 120 °
